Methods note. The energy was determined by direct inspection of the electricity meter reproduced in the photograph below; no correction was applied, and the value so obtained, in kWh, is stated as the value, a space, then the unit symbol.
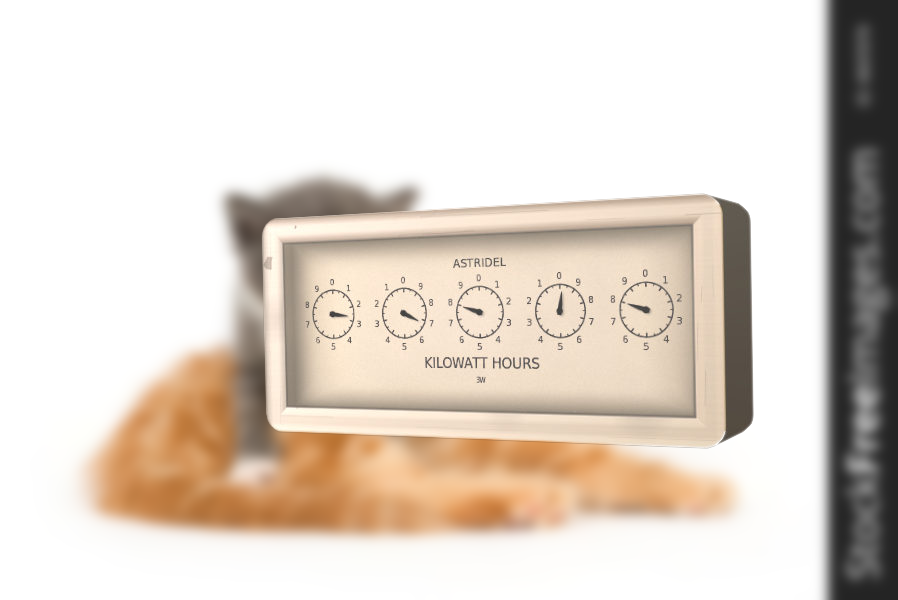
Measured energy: 26798 kWh
